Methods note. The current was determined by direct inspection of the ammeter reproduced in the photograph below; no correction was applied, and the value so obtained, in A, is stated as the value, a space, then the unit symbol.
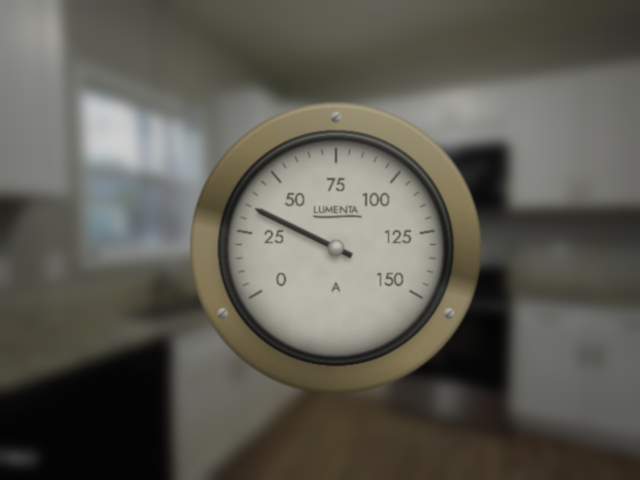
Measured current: 35 A
